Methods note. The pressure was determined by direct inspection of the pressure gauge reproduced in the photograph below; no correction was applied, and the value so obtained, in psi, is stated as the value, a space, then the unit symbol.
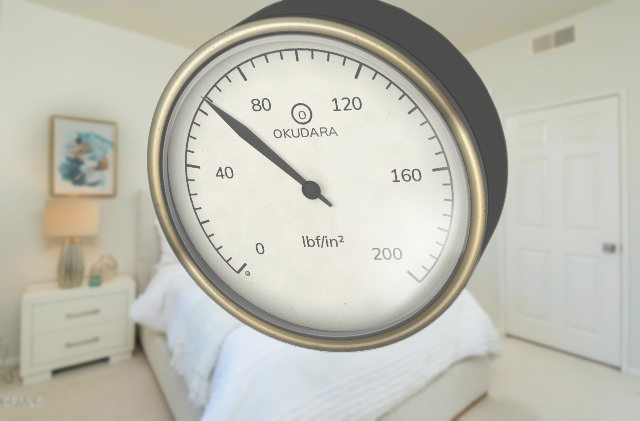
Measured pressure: 65 psi
